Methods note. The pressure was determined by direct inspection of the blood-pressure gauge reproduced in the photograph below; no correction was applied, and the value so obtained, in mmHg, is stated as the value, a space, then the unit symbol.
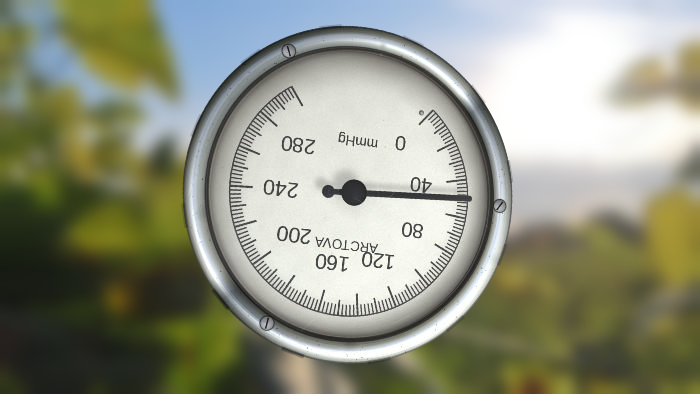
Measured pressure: 50 mmHg
